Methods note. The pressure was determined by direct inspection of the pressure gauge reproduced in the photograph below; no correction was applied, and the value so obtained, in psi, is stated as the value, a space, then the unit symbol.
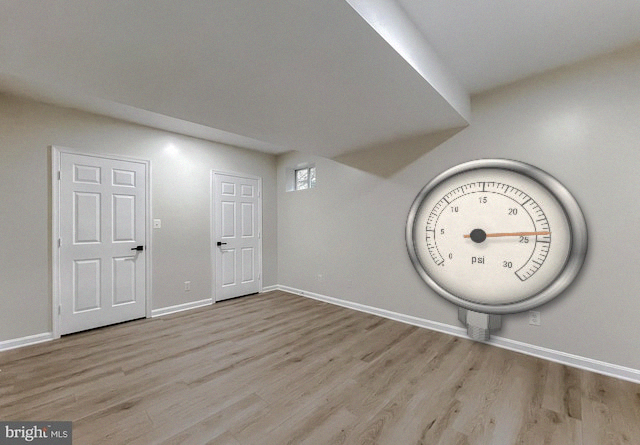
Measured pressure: 24 psi
